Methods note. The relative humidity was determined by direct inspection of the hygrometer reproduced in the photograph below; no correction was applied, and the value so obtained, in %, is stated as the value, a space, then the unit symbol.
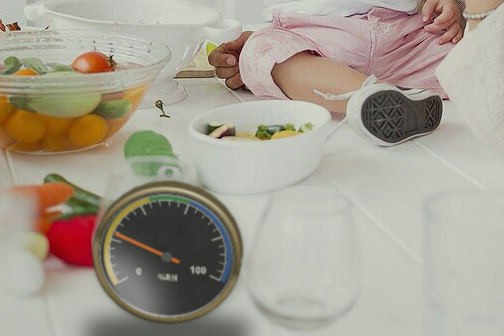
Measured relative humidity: 24 %
